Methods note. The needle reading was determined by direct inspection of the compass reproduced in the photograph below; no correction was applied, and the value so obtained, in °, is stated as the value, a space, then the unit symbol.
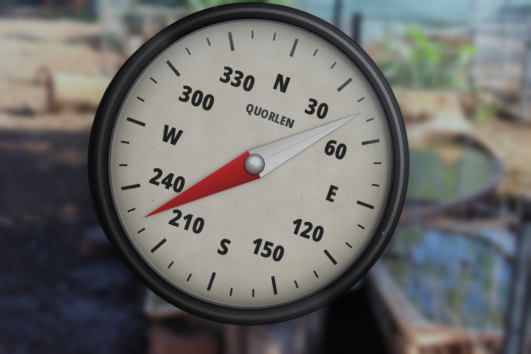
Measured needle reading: 225 °
